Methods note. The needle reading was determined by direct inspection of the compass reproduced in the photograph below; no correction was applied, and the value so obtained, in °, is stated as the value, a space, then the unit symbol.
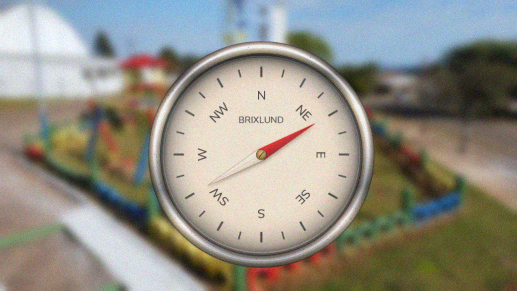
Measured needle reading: 60 °
